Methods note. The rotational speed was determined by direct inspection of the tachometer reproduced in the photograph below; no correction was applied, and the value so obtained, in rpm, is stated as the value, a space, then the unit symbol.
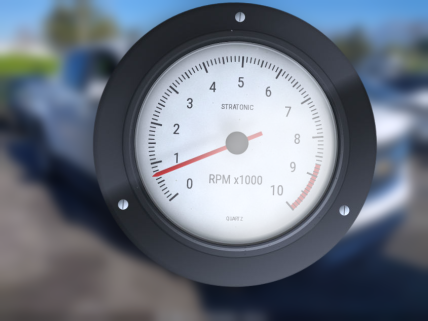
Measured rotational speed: 700 rpm
